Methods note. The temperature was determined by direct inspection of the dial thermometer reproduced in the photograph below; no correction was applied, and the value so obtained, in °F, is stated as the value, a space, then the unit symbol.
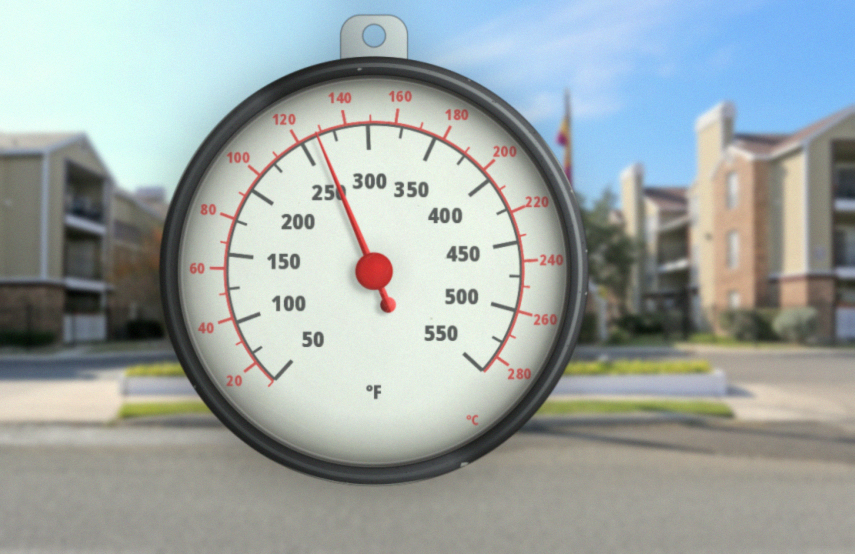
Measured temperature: 262.5 °F
